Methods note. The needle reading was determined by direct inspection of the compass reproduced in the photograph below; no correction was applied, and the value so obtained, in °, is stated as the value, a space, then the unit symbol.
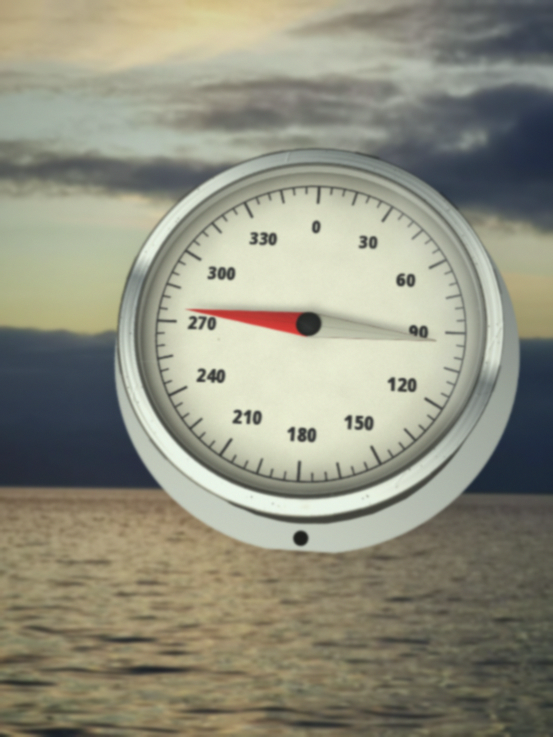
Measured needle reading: 275 °
